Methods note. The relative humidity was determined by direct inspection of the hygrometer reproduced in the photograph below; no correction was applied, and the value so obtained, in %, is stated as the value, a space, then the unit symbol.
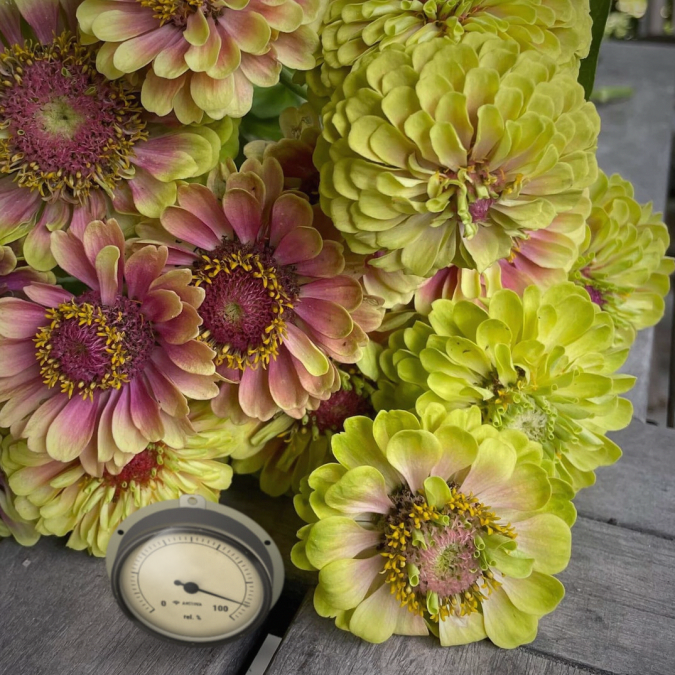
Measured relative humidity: 90 %
